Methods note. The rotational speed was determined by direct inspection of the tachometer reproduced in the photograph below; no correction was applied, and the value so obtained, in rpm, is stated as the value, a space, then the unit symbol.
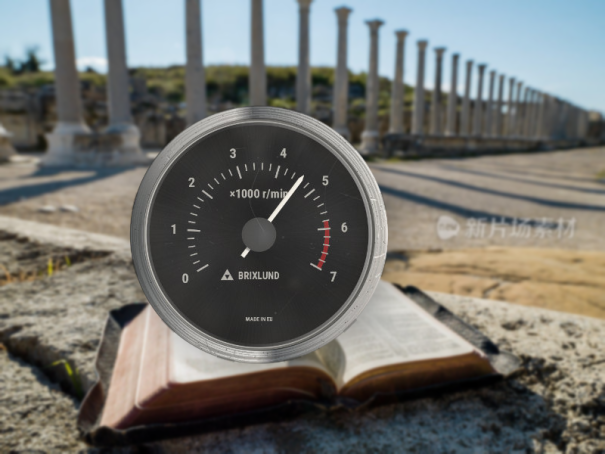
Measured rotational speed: 4600 rpm
